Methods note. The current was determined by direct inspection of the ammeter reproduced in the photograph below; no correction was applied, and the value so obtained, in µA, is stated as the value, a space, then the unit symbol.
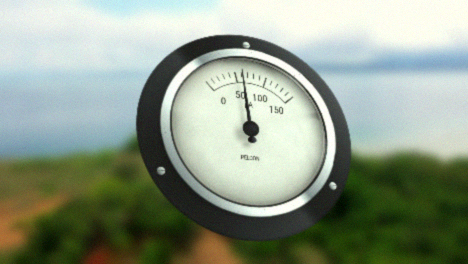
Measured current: 60 µA
